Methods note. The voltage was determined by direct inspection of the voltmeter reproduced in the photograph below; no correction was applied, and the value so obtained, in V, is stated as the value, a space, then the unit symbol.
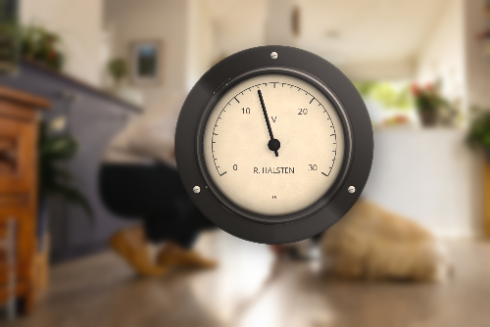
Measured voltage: 13 V
